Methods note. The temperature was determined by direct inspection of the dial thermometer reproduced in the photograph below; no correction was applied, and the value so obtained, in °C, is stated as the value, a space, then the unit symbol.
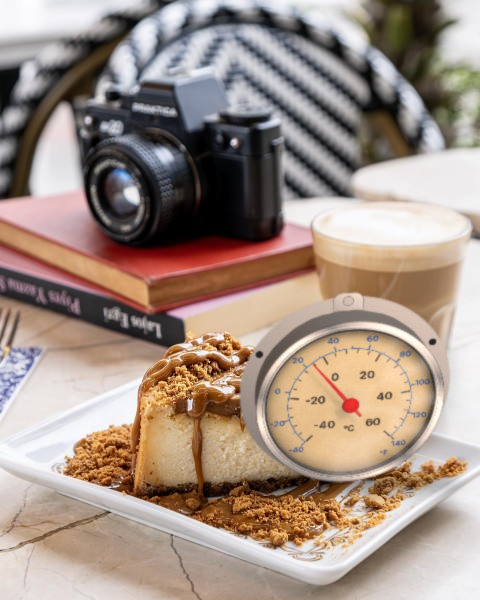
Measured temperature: -4 °C
